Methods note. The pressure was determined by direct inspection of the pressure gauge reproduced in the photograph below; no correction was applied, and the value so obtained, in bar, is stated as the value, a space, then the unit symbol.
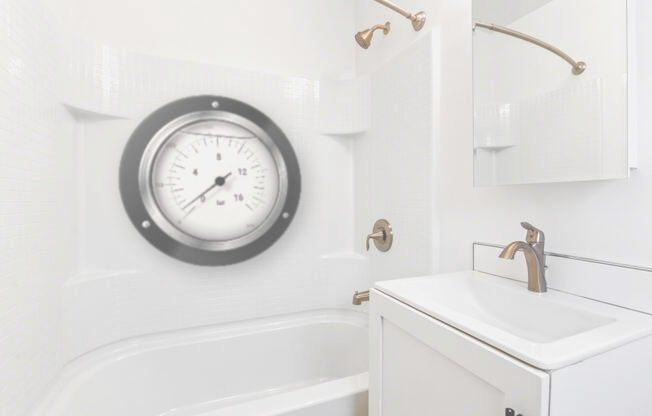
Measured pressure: 0.5 bar
